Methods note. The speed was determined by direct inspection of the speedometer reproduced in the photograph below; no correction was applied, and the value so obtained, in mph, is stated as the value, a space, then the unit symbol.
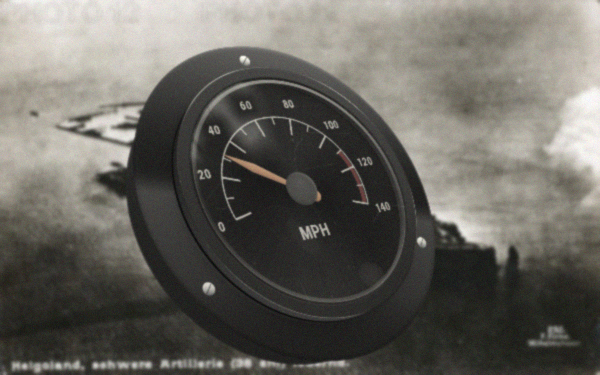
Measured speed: 30 mph
